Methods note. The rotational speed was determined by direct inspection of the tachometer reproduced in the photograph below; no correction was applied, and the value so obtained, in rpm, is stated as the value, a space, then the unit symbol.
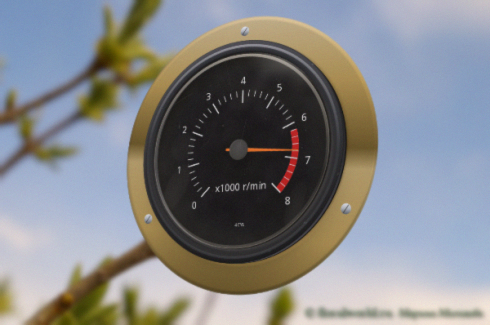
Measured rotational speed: 6800 rpm
